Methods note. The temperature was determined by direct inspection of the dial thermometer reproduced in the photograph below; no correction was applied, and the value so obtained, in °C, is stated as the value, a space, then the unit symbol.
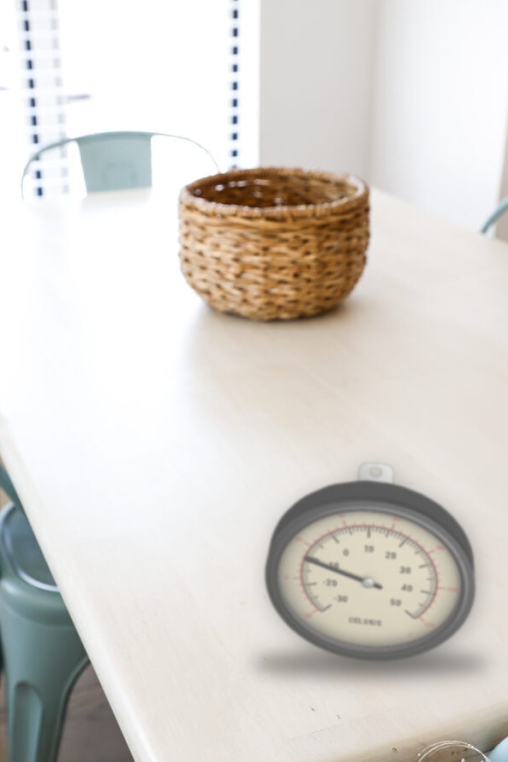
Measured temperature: -10 °C
